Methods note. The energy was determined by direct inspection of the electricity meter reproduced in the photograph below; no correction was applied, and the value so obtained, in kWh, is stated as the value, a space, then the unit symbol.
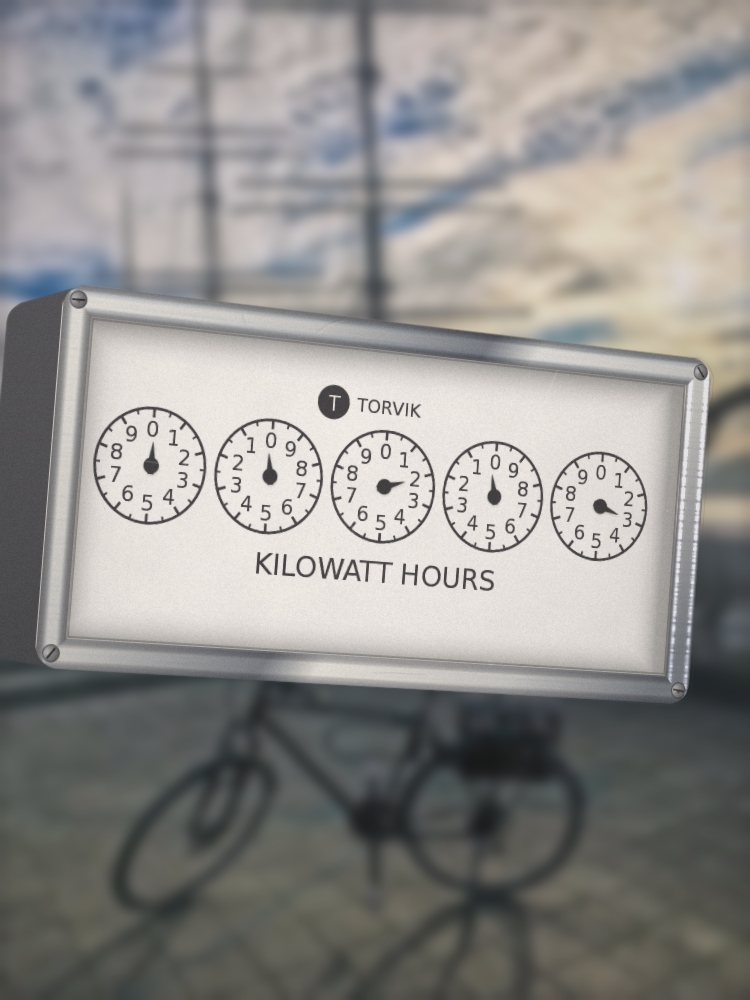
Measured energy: 203 kWh
